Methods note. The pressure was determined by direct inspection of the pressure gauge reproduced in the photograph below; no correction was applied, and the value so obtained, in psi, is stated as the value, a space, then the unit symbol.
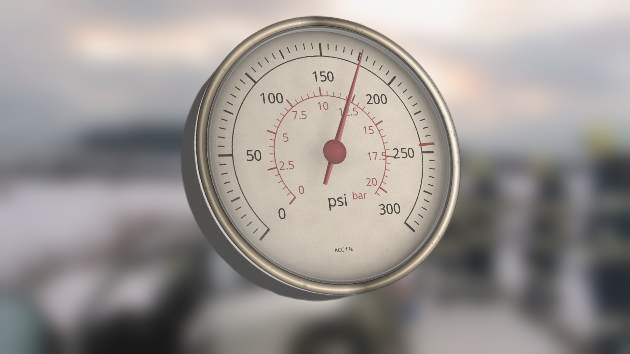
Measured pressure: 175 psi
